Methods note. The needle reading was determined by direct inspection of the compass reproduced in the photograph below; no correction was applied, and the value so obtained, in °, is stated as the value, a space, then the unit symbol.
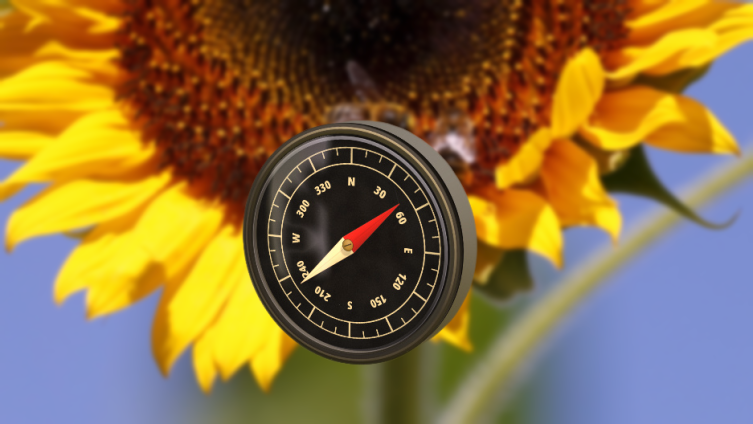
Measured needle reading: 50 °
